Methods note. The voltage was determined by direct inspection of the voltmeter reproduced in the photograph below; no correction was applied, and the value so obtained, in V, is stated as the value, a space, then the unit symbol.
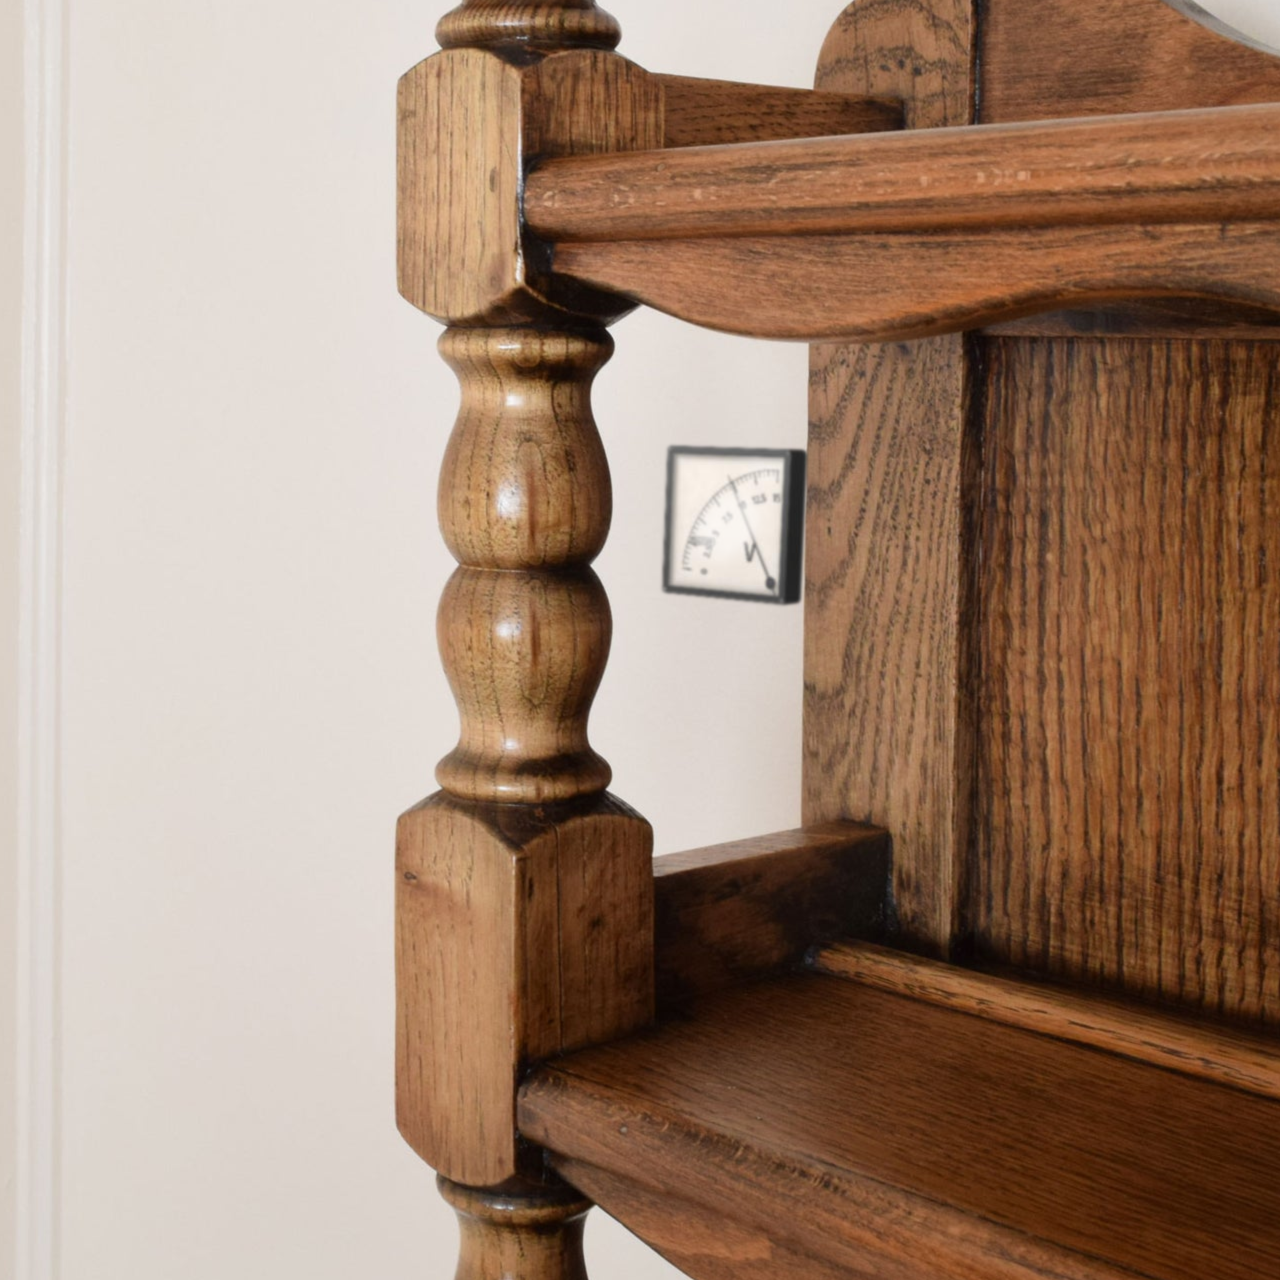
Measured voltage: 10 V
